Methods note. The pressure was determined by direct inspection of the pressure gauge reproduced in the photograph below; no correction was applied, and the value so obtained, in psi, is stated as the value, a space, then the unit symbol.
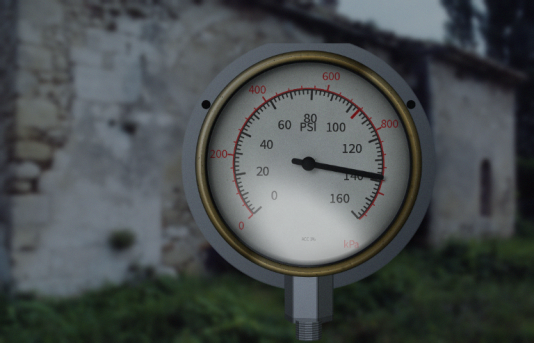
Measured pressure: 138 psi
